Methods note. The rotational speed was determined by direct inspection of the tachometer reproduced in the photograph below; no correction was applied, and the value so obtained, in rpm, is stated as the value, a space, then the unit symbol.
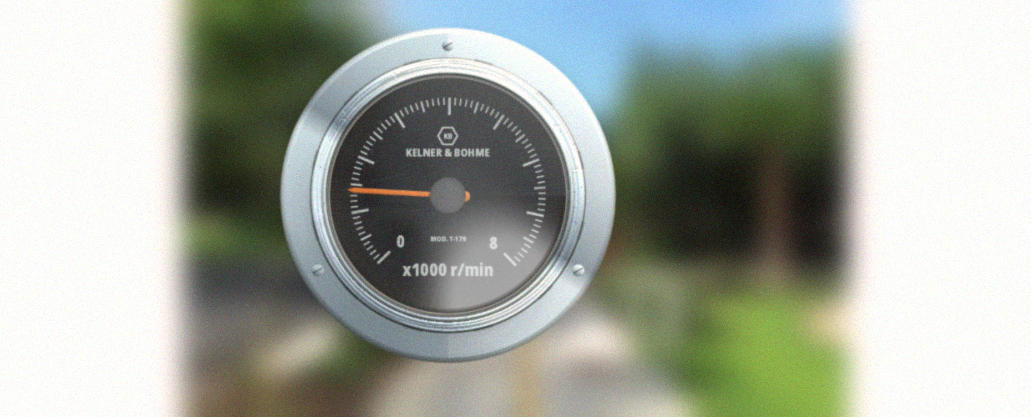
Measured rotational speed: 1400 rpm
